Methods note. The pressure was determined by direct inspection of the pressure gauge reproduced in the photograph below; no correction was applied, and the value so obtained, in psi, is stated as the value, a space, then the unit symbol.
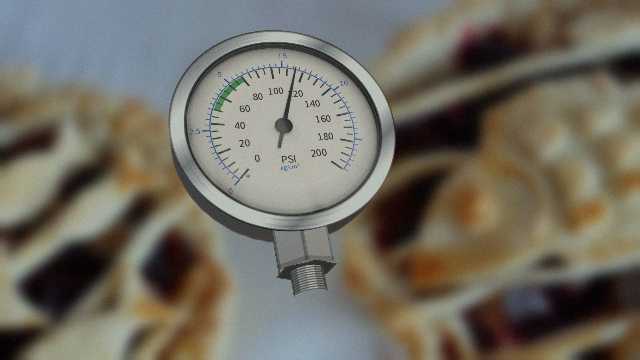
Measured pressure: 115 psi
